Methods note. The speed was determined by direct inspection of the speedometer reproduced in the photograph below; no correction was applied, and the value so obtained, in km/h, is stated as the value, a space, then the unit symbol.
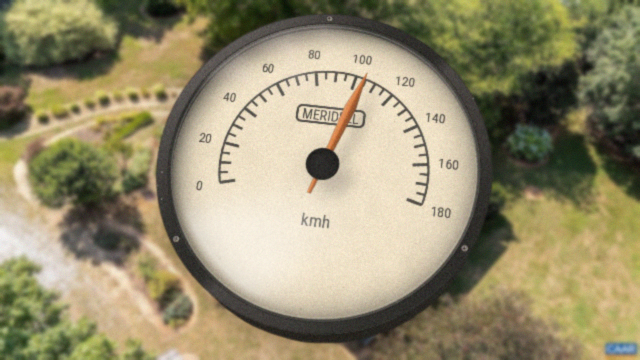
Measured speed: 105 km/h
